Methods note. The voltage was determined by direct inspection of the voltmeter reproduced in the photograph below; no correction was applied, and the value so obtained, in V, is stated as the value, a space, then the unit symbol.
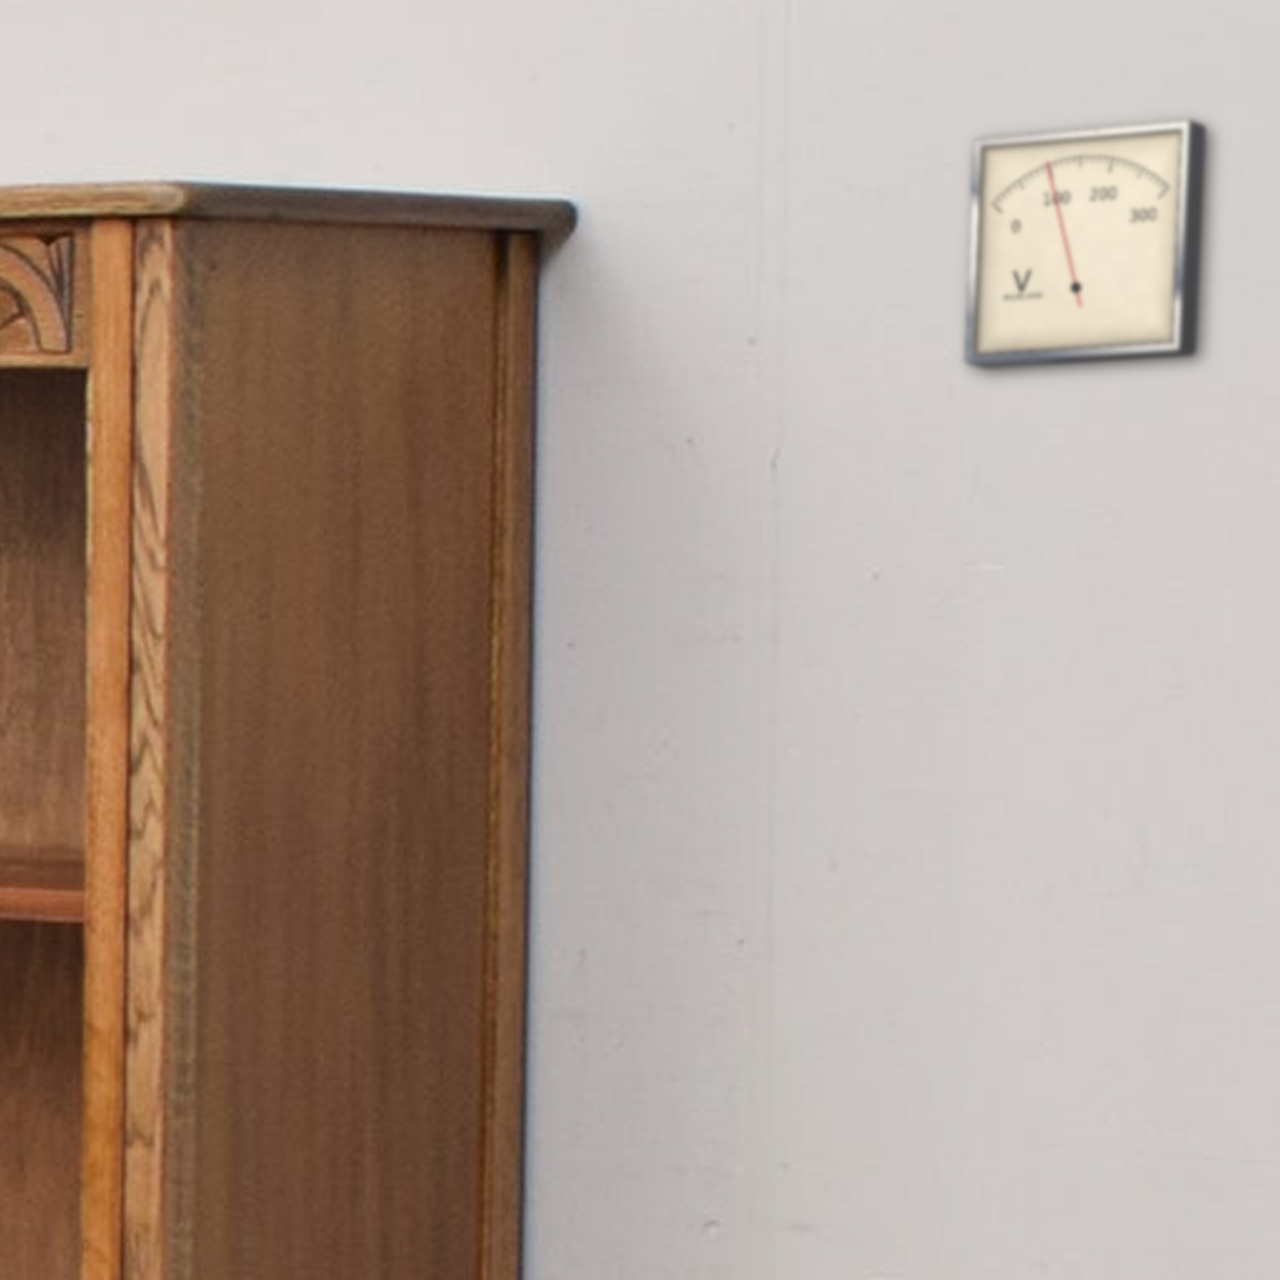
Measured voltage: 100 V
